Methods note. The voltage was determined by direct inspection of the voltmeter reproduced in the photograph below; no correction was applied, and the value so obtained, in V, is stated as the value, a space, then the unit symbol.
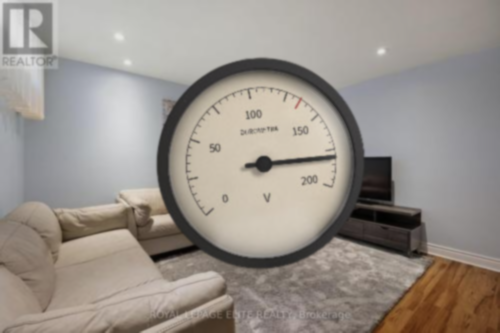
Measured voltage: 180 V
